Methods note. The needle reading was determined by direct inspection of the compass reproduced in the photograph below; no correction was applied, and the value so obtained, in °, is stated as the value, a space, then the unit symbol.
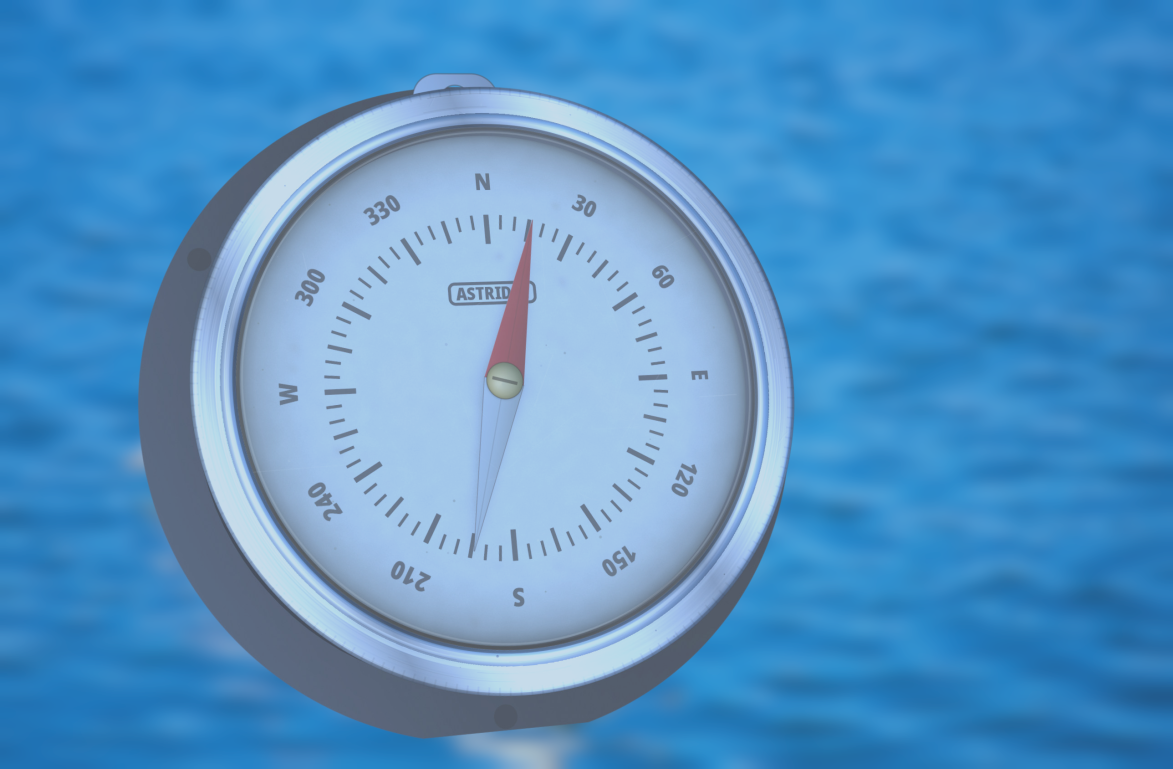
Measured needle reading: 15 °
